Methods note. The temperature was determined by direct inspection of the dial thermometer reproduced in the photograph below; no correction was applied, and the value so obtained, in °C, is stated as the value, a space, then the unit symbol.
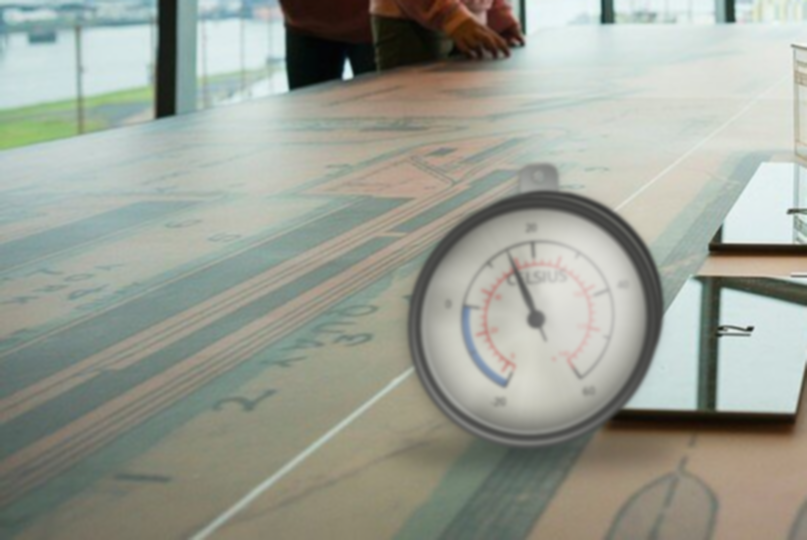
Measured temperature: 15 °C
